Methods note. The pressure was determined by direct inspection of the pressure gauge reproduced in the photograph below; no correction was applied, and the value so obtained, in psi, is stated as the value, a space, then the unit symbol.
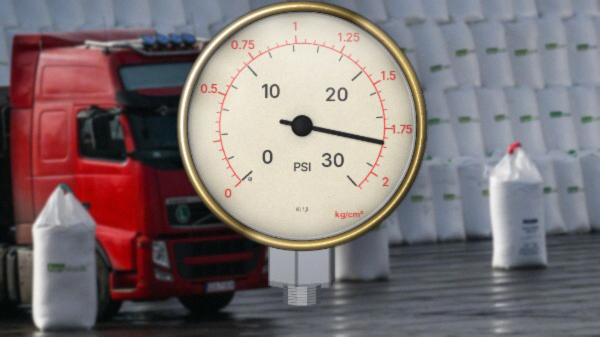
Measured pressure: 26 psi
